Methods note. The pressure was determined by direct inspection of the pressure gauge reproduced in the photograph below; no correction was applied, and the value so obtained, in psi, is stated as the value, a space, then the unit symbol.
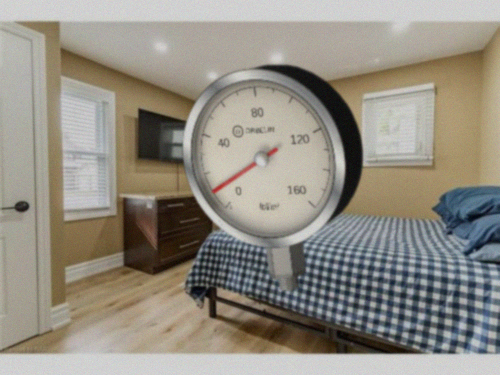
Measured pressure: 10 psi
